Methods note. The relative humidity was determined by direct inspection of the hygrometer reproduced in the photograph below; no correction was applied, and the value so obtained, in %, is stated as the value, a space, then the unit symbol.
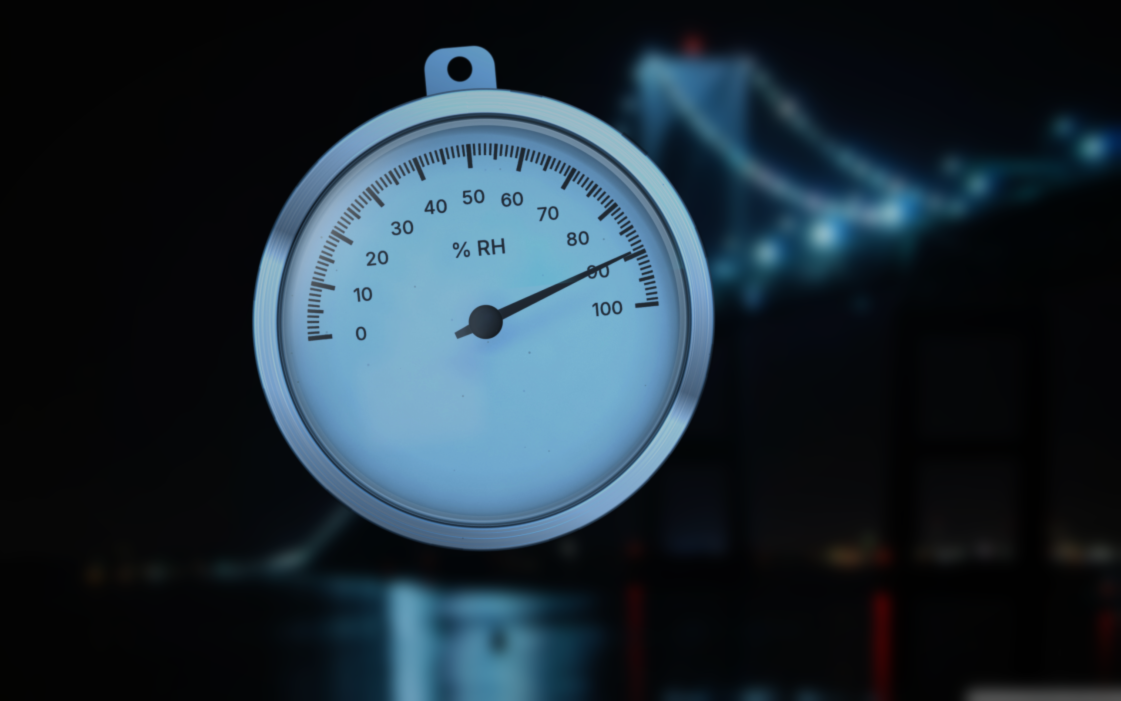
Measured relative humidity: 89 %
